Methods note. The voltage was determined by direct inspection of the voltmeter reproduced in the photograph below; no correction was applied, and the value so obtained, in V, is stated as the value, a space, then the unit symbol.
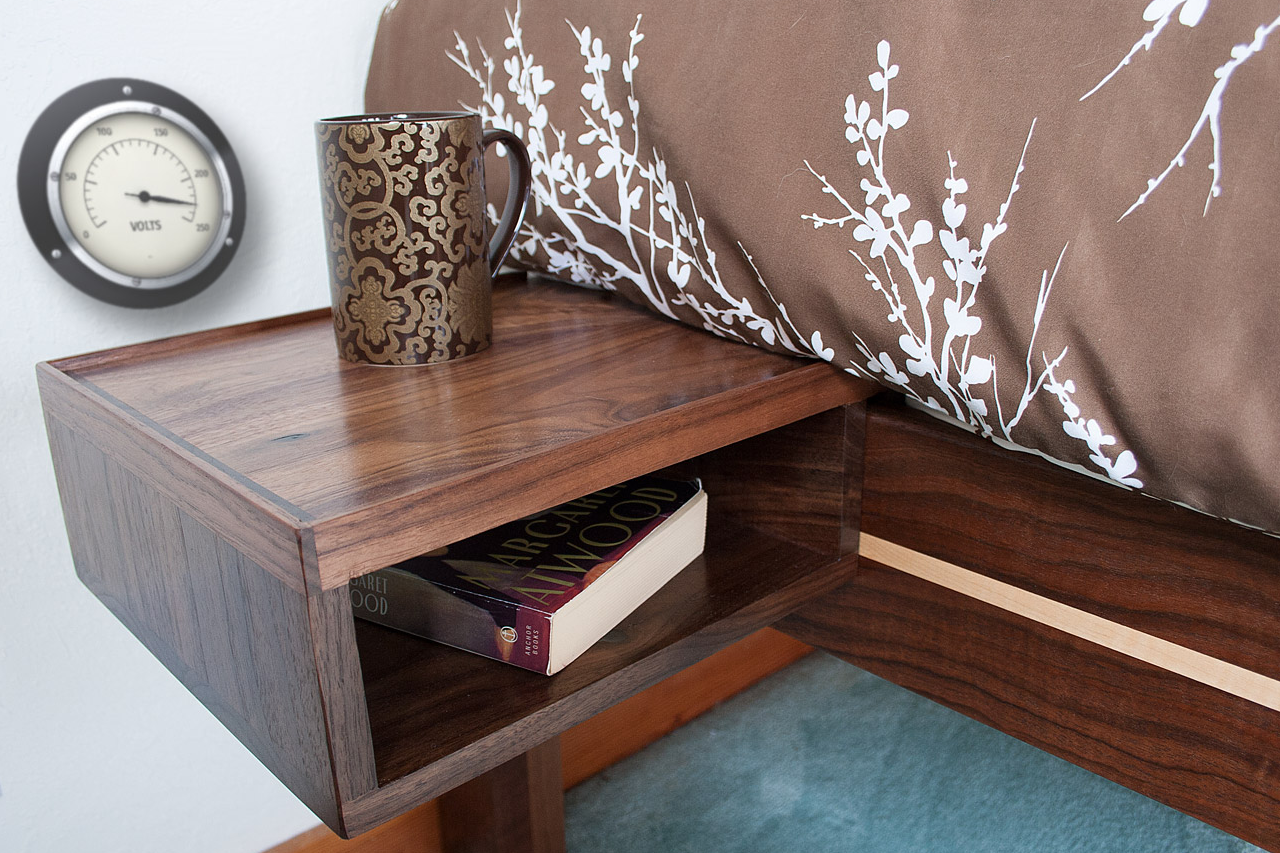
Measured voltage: 230 V
